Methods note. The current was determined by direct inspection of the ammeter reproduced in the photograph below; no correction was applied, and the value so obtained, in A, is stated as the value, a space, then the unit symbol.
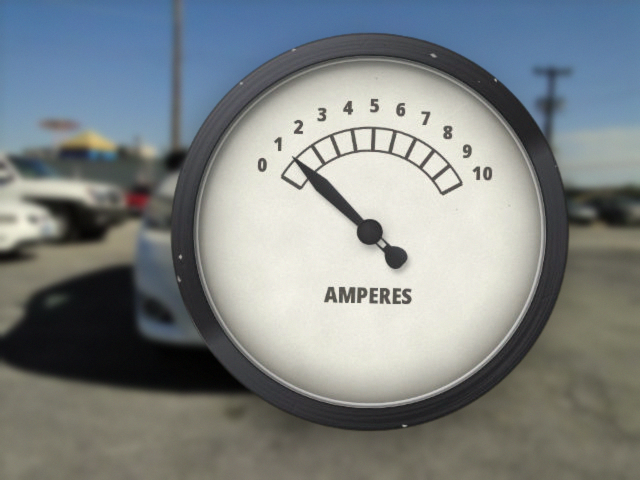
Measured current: 1 A
